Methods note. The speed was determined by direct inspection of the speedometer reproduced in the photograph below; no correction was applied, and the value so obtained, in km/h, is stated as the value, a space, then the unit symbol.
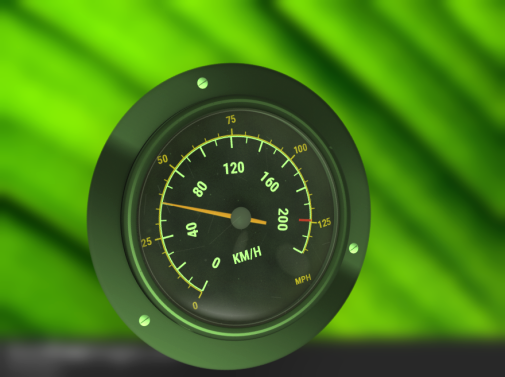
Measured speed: 60 km/h
